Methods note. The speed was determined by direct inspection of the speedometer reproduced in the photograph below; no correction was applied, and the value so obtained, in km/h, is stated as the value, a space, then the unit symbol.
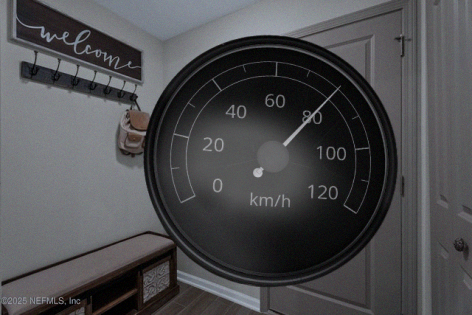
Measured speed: 80 km/h
